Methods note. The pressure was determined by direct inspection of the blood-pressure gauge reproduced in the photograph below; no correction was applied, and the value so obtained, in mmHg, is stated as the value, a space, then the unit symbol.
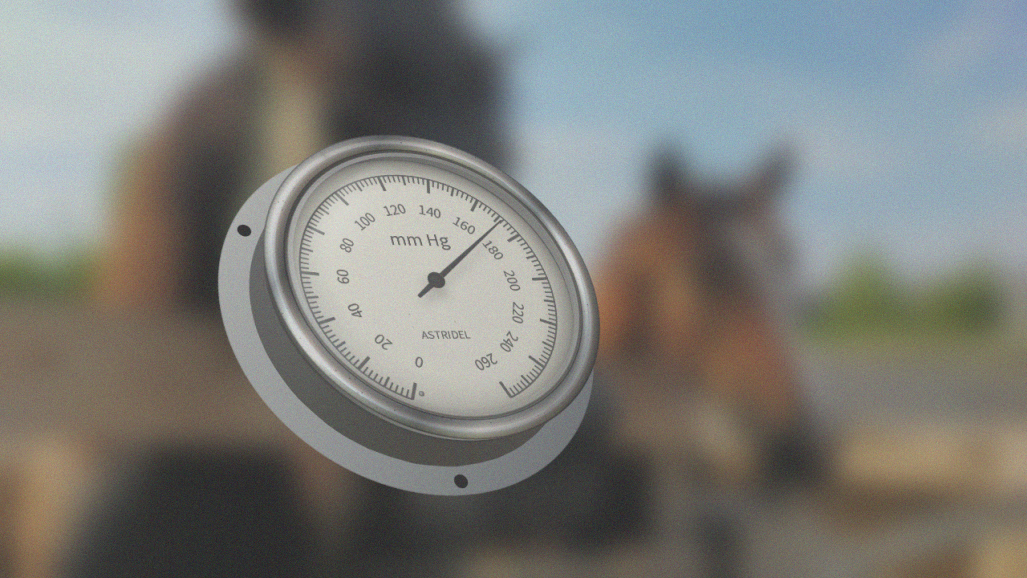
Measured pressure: 172 mmHg
